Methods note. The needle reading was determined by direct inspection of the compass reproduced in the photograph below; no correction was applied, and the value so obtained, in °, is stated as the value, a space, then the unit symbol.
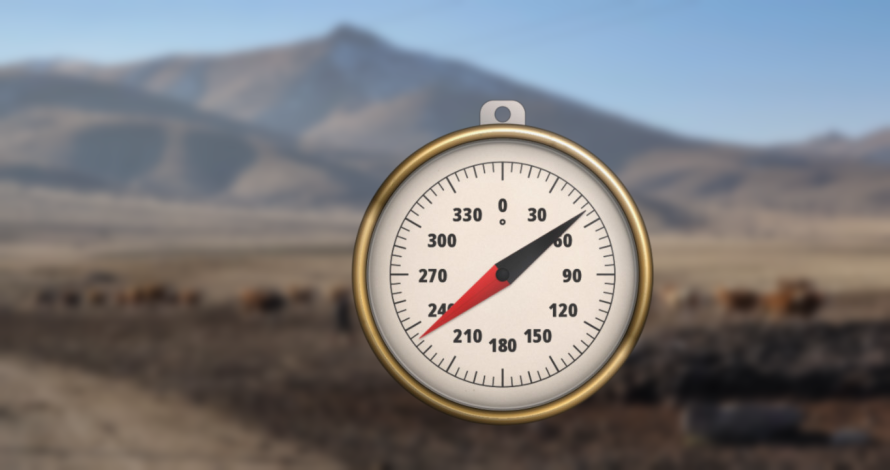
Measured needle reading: 232.5 °
